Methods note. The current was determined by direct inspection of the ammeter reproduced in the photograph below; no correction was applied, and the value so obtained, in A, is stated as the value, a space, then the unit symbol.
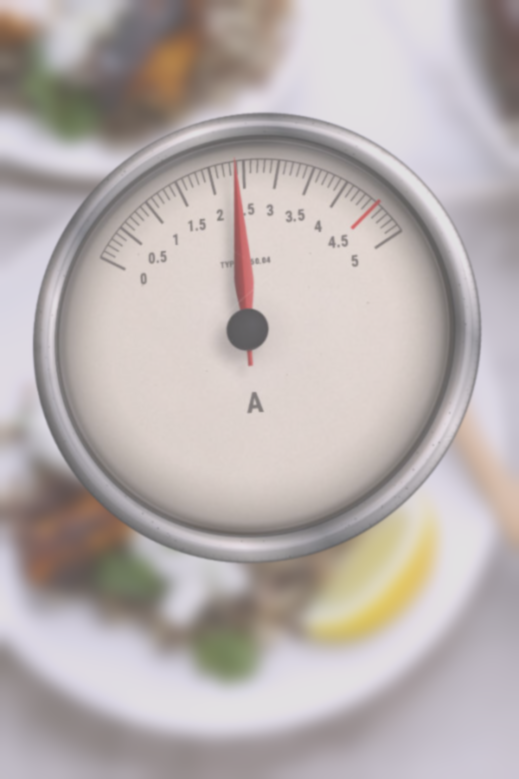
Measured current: 2.4 A
